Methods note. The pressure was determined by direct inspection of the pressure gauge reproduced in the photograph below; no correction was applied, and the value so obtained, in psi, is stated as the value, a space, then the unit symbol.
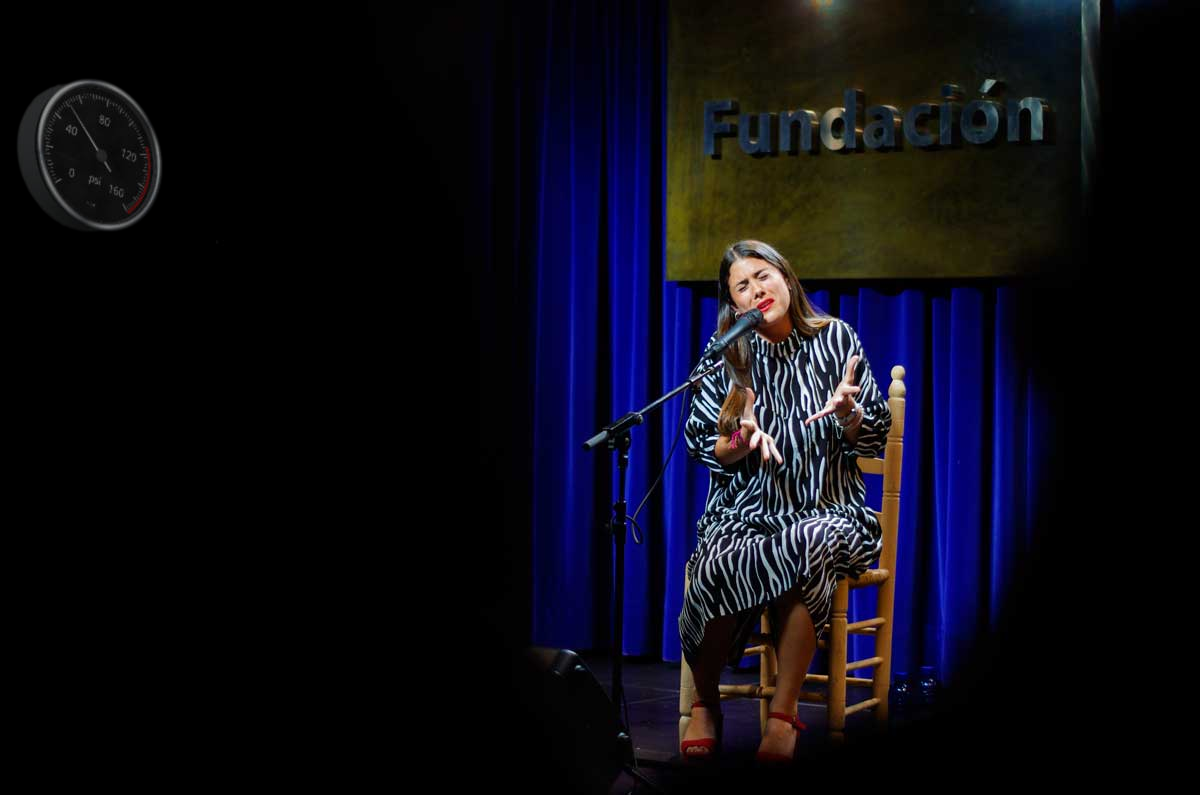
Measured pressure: 50 psi
